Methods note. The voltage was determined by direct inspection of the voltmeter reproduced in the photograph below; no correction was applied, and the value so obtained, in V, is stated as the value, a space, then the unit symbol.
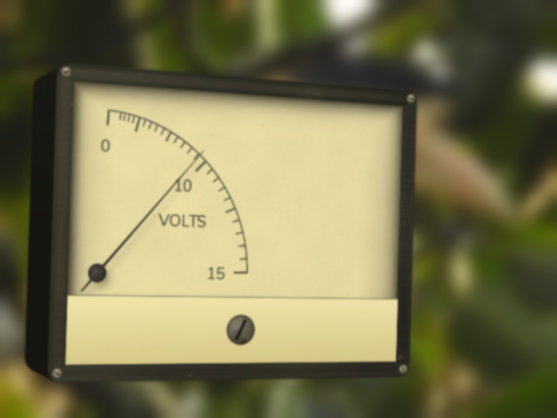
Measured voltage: 9.5 V
